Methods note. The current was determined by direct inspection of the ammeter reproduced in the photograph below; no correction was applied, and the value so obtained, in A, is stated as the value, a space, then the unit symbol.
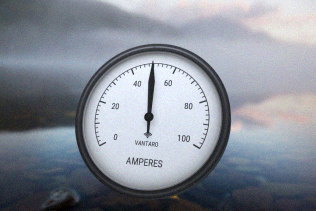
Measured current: 50 A
